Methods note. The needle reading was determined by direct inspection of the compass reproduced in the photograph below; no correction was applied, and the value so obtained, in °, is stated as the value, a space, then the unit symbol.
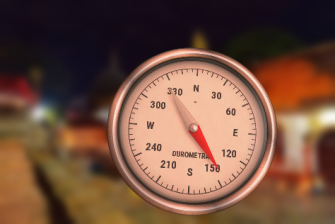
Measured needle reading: 145 °
